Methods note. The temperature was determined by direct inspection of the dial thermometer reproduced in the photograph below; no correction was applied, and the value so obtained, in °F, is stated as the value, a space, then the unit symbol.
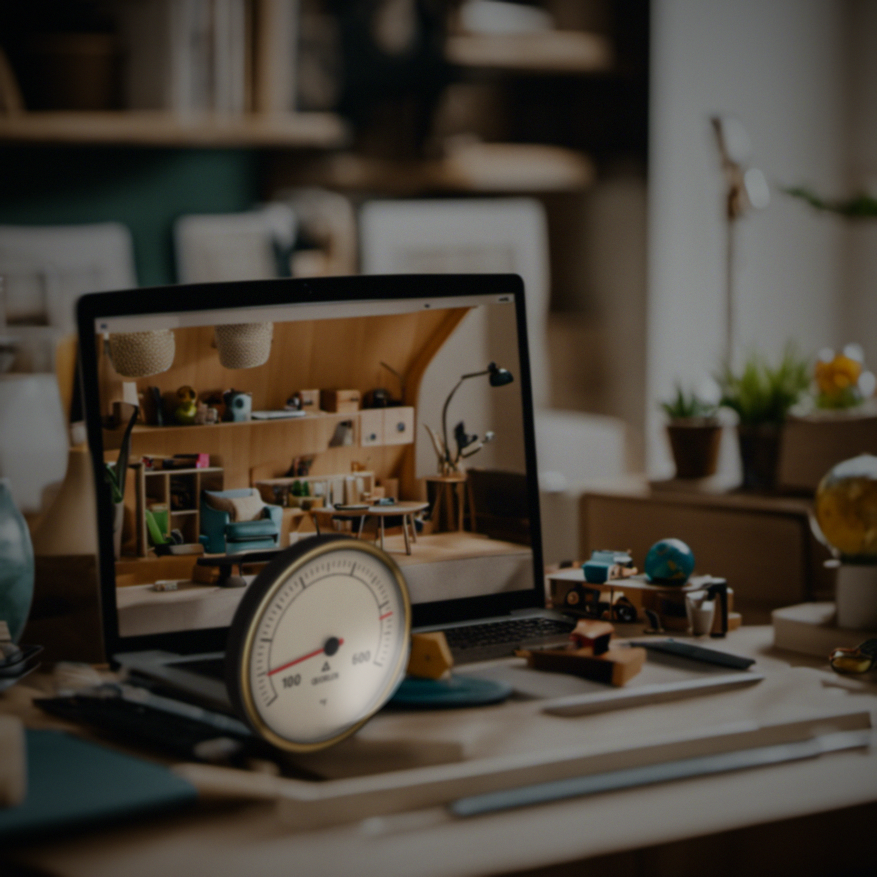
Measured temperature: 150 °F
